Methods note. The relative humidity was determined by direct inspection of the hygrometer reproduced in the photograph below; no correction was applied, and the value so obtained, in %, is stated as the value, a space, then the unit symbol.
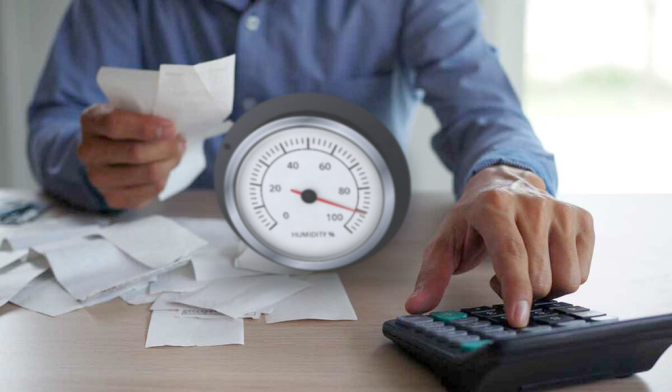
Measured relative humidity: 90 %
